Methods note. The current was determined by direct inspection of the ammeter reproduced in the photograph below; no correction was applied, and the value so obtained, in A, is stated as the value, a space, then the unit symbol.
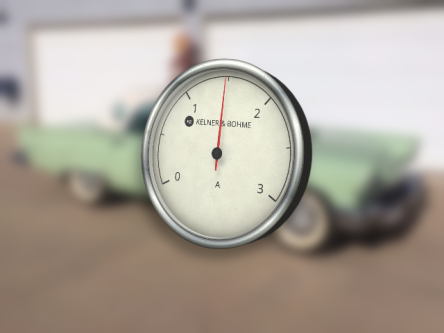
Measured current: 1.5 A
